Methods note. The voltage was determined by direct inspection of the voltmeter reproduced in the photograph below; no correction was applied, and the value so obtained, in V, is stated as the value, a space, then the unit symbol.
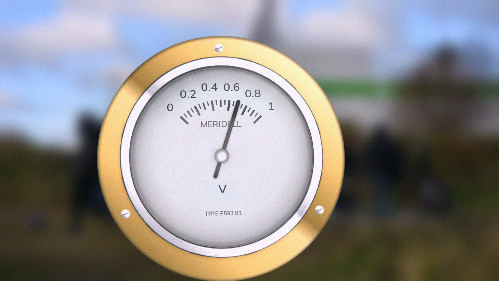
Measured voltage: 0.7 V
